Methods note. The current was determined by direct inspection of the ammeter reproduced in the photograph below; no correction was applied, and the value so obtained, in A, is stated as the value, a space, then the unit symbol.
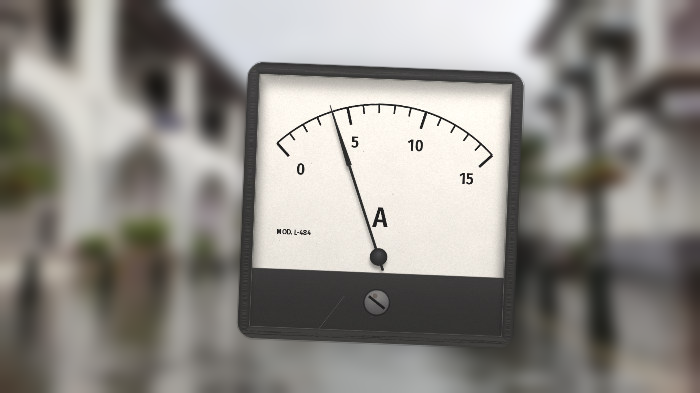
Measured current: 4 A
